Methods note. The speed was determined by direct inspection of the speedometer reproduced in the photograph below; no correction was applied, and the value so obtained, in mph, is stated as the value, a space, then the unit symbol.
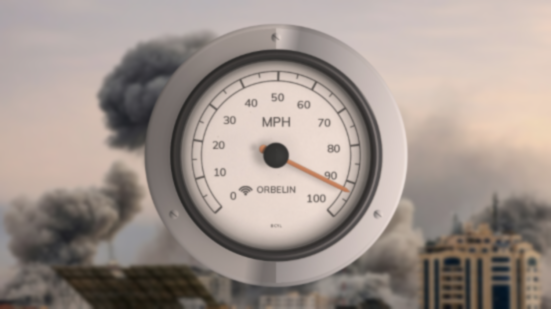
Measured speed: 92.5 mph
